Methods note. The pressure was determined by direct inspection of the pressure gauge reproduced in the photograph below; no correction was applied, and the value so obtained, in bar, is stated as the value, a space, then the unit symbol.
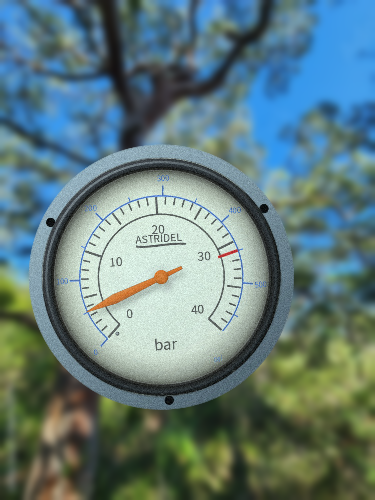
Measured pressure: 3.5 bar
